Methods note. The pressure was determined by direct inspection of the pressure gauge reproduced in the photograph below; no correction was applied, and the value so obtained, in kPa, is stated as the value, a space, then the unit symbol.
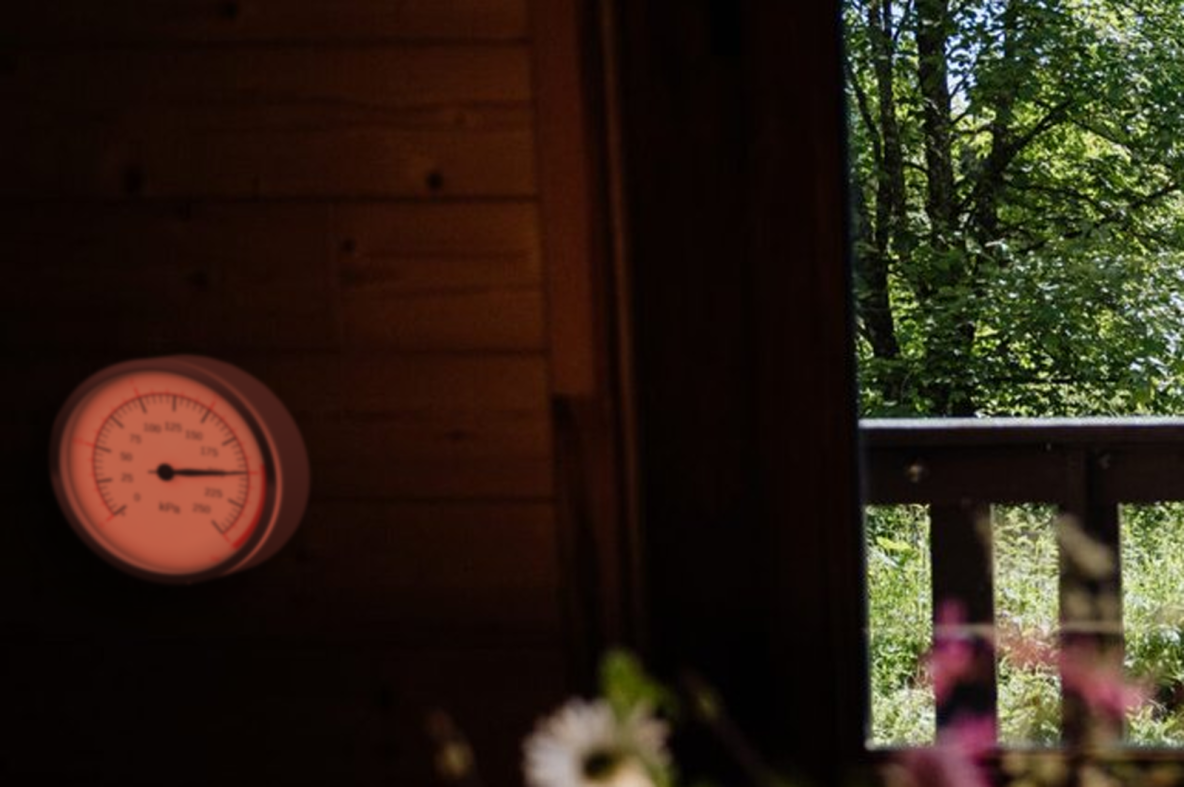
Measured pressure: 200 kPa
